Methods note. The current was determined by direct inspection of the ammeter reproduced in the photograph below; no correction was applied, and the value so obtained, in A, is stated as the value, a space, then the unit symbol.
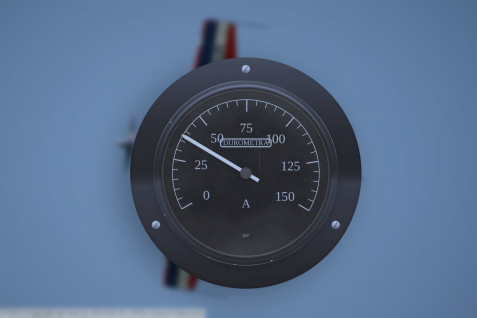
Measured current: 37.5 A
